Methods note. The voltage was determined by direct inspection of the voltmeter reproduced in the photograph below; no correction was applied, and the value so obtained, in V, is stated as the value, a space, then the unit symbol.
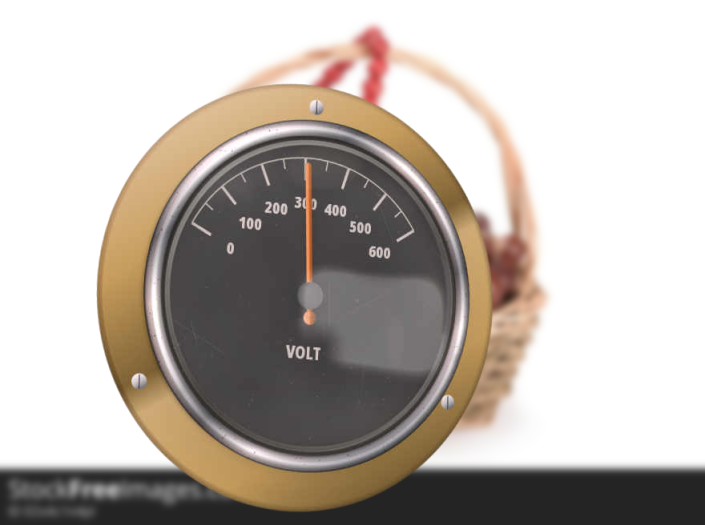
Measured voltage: 300 V
